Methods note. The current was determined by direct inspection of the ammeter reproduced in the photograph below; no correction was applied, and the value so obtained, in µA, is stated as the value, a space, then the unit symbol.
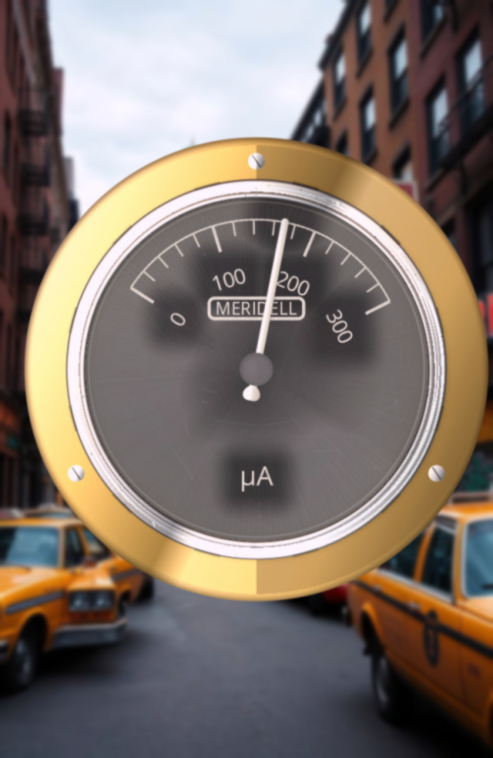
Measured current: 170 µA
